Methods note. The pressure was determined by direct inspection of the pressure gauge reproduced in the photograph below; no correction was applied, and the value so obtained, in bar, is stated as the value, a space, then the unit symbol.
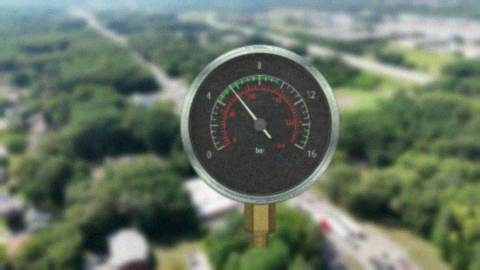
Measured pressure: 5.5 bar
